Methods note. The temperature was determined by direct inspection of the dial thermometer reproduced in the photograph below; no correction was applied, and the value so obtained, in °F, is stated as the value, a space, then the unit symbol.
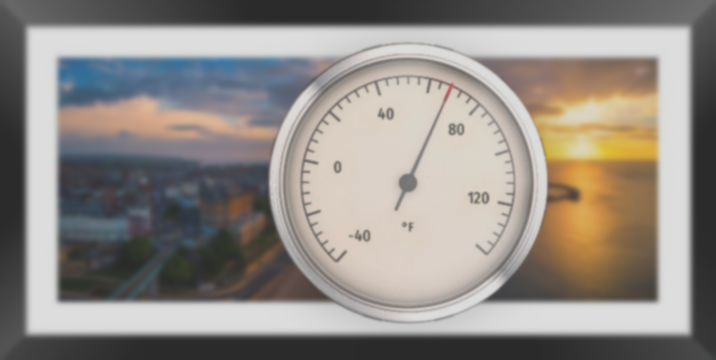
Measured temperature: 68 °F
